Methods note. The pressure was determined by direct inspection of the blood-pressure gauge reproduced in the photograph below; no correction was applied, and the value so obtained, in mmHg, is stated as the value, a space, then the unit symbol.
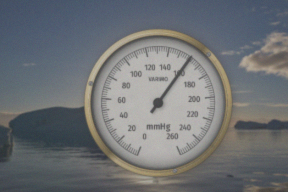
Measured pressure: 160 mmHg
